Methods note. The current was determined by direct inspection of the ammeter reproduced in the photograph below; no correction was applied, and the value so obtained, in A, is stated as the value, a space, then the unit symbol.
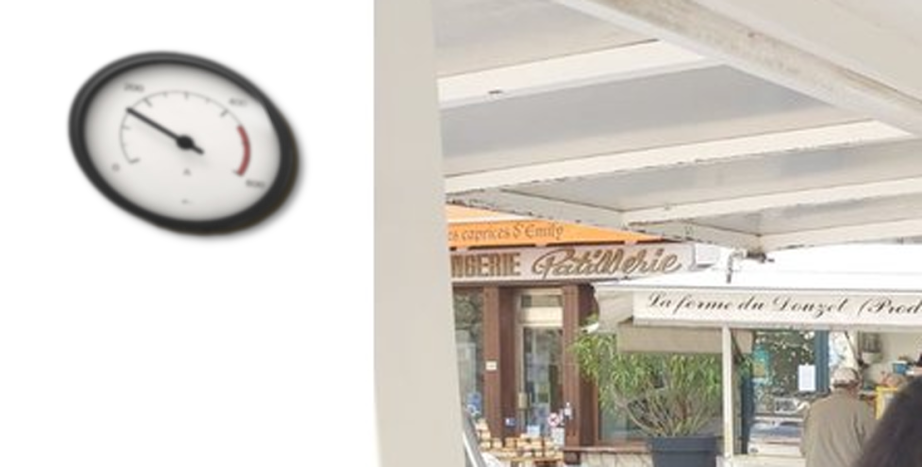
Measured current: 150 A
